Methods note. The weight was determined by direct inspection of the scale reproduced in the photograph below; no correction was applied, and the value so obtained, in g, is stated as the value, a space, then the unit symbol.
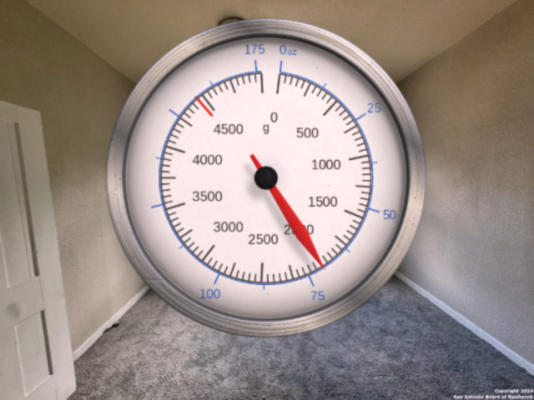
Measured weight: 2000 g
